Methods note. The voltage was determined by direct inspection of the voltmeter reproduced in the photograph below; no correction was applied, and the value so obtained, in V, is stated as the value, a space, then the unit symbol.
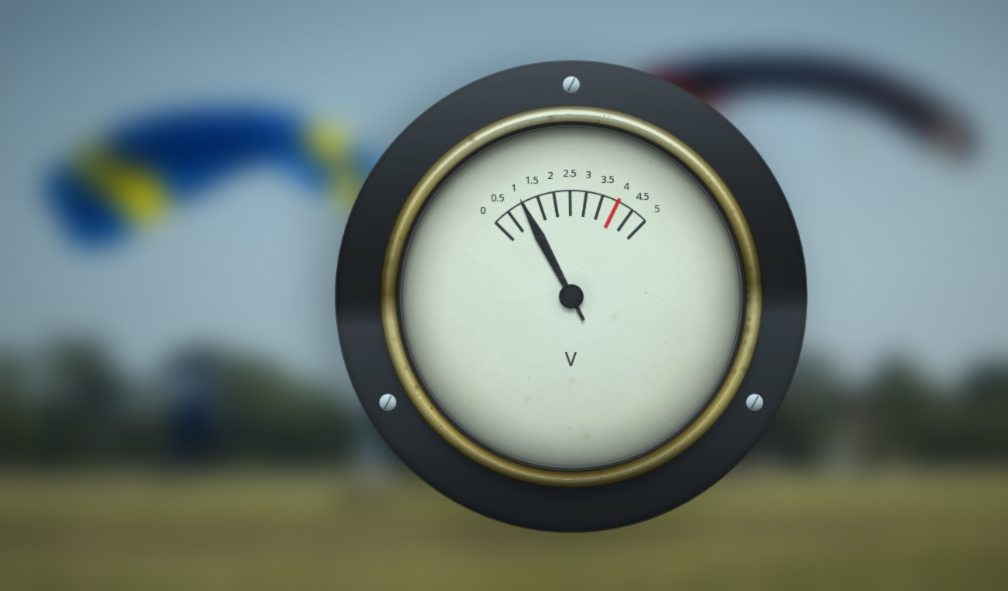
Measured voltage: 1 V
